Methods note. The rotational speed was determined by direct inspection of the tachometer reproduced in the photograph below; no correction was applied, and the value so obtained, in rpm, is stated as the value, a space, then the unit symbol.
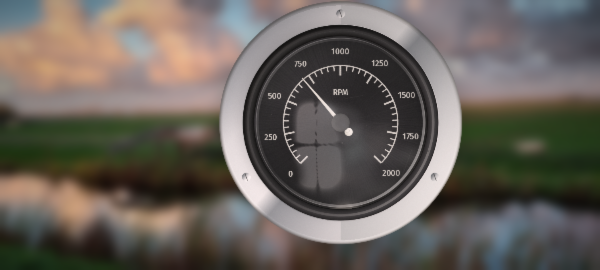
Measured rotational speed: 700 rpm
